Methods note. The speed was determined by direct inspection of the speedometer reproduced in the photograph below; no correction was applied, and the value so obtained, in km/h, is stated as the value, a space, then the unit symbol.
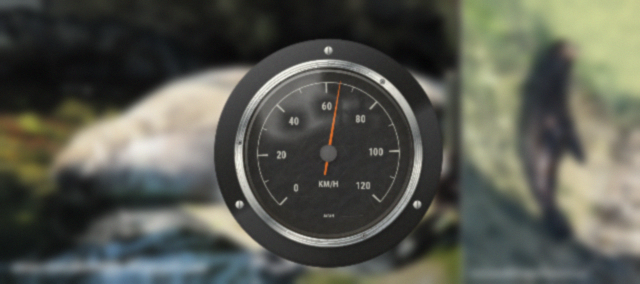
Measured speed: 65 km/h
